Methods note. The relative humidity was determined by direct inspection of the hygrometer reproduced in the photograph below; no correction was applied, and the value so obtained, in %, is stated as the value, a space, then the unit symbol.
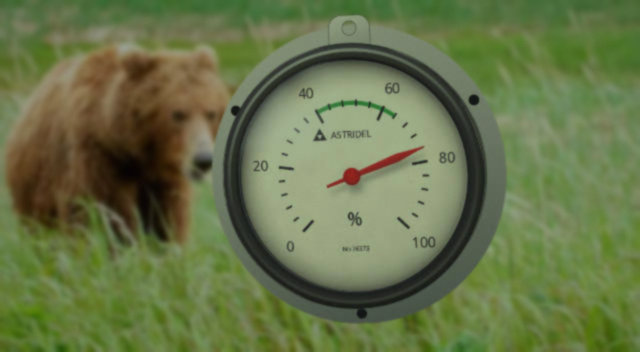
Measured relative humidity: 76 %
